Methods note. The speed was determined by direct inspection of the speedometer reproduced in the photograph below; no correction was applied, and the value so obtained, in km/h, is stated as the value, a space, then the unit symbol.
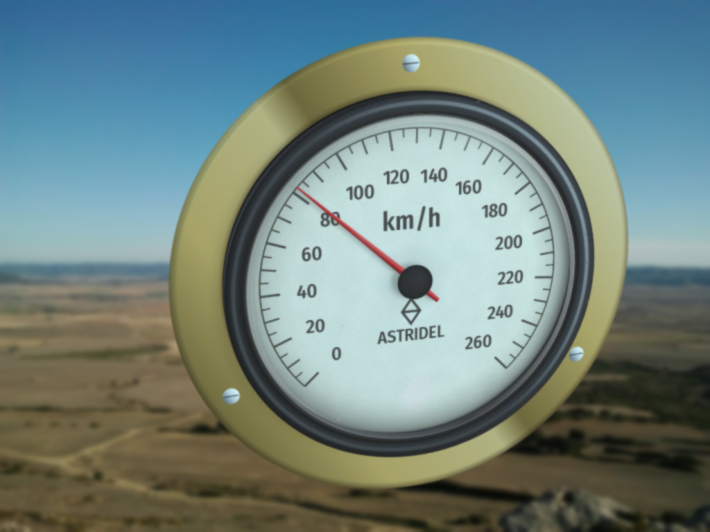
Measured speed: 82.5 km/h
